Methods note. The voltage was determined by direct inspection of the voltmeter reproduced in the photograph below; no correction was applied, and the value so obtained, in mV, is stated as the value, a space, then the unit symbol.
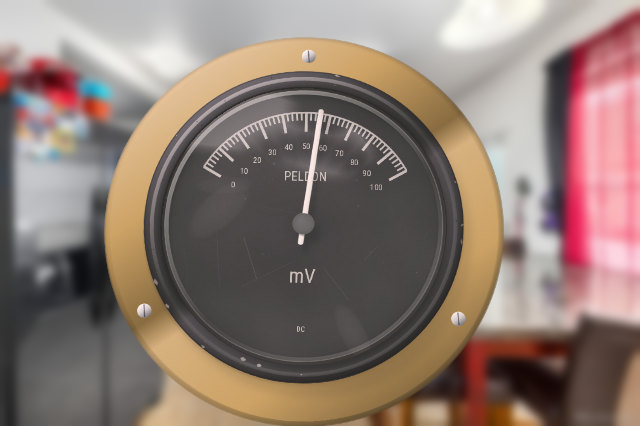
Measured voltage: 56 mV
